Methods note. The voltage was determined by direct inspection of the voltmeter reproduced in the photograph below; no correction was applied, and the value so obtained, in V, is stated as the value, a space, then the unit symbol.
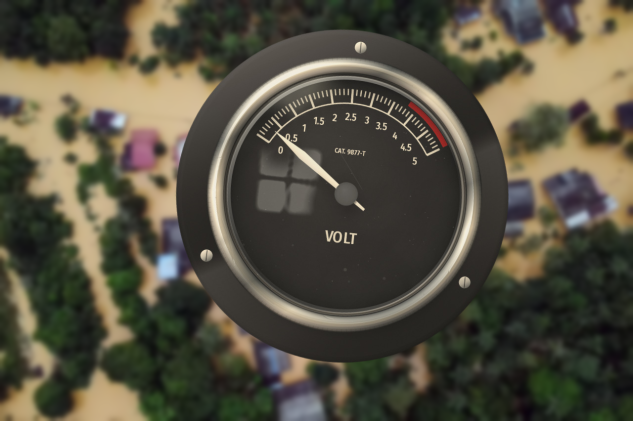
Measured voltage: 0.3 V
